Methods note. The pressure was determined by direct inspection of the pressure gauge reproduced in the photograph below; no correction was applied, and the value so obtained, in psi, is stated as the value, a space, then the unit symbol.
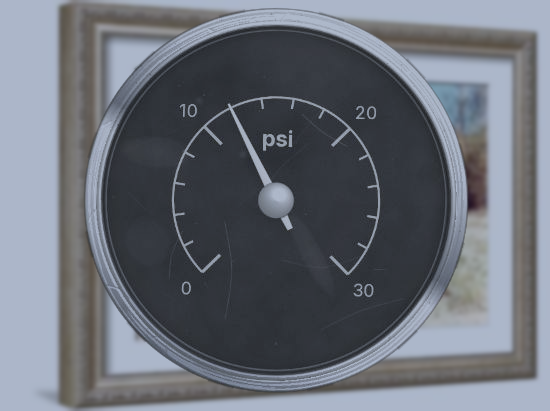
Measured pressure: 12 psi
